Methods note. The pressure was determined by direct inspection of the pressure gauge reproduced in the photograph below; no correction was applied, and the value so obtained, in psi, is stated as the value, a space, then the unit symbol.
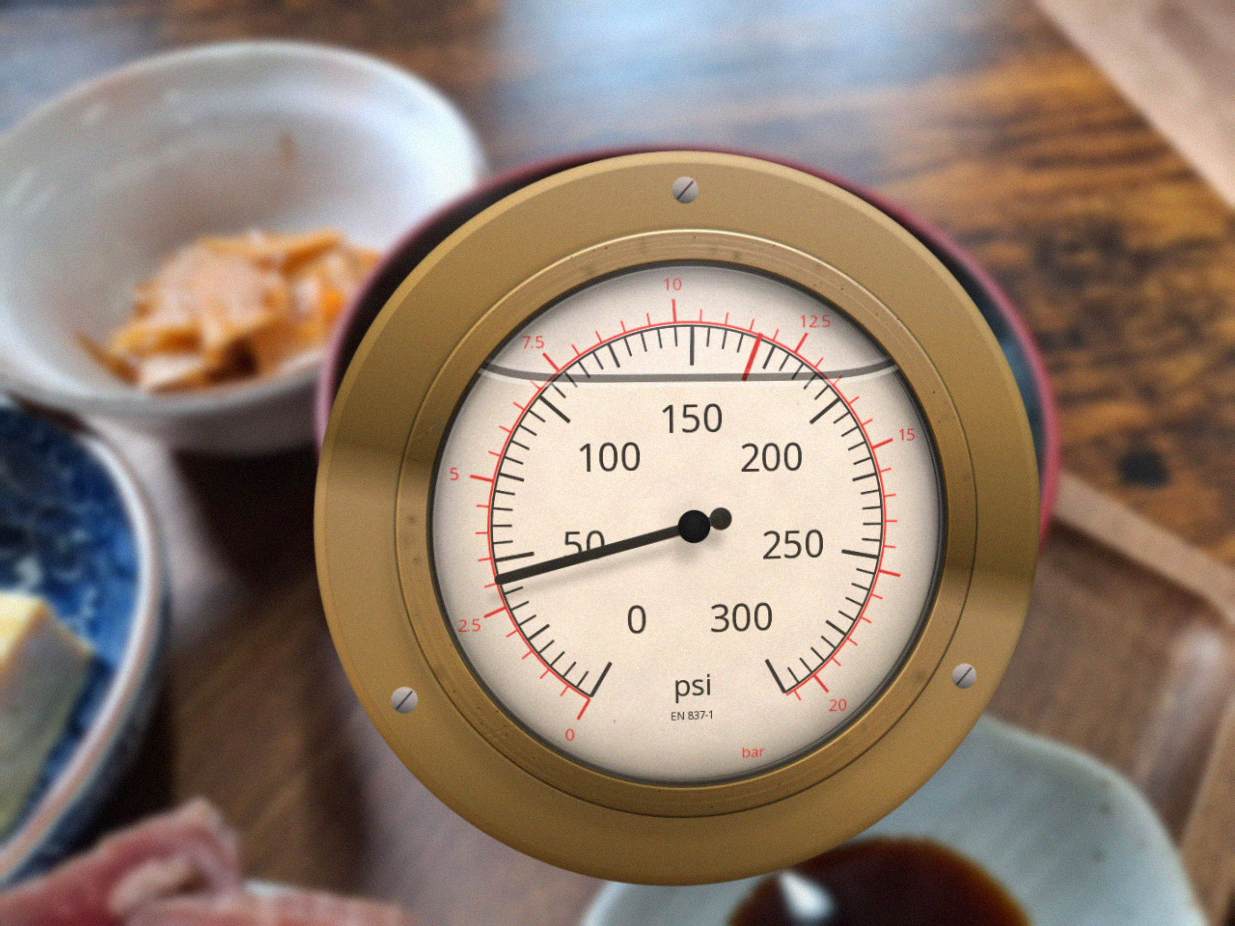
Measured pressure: 45 psi
